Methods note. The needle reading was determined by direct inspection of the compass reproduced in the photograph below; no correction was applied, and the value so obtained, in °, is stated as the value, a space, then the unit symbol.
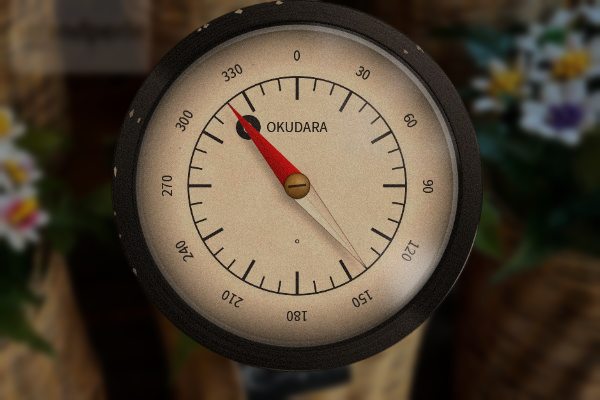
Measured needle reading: 320 °
